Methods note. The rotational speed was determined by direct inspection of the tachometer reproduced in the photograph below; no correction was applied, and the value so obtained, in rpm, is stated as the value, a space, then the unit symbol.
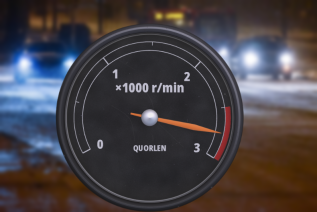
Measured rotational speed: 2750 rpm
